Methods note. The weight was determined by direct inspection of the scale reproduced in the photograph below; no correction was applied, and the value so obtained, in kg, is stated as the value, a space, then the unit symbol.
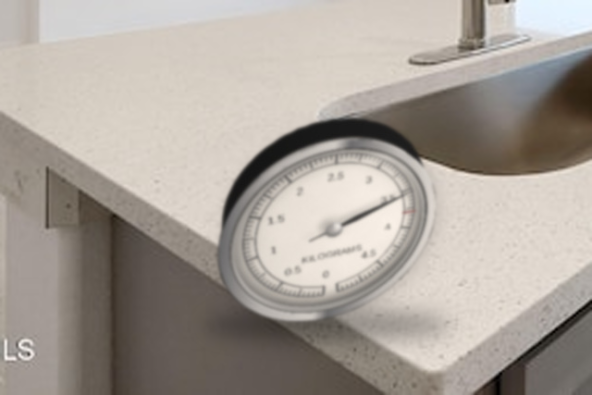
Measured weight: 3.5 kg
